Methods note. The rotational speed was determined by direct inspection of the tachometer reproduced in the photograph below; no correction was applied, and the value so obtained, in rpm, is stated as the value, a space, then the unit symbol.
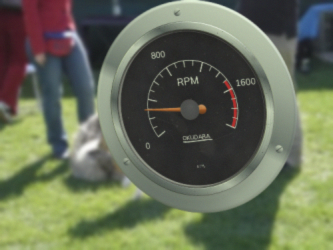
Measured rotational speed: 300 rpm
